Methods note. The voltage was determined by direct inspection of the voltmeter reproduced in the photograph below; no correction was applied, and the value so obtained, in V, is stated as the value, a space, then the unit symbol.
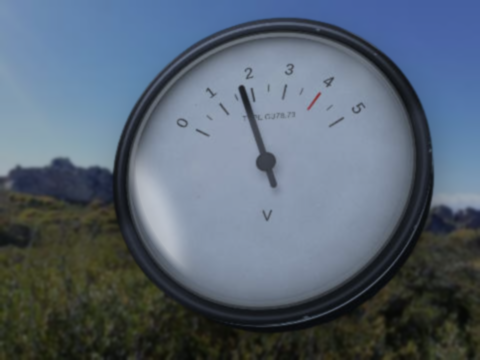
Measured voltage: 1.75 V
